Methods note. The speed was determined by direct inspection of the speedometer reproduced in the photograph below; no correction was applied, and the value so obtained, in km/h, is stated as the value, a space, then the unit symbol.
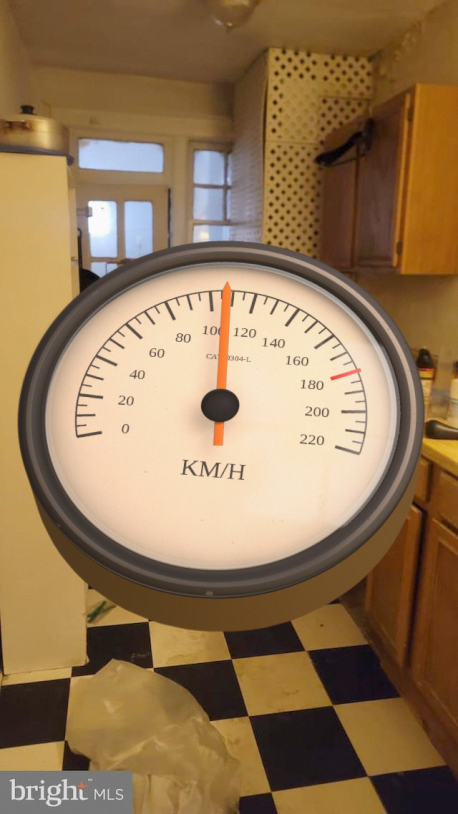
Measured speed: 107.5 km/h
